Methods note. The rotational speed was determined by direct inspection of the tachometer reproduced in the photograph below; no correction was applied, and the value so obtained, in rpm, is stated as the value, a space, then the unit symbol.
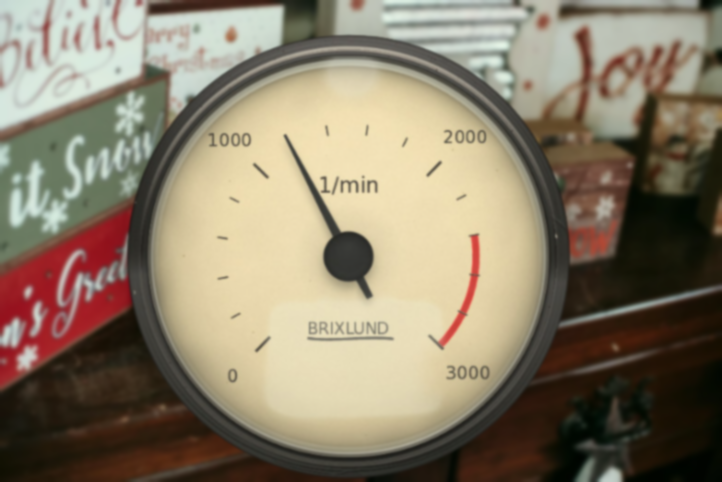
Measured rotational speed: 1200 rpm
